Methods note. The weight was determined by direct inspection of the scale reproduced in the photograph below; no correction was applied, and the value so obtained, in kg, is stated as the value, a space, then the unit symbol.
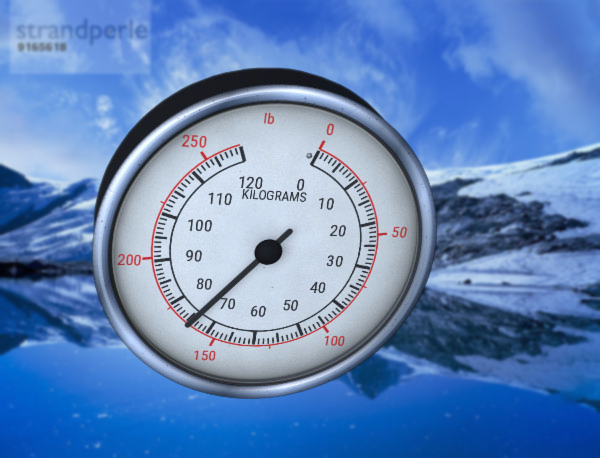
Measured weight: 75 kg
